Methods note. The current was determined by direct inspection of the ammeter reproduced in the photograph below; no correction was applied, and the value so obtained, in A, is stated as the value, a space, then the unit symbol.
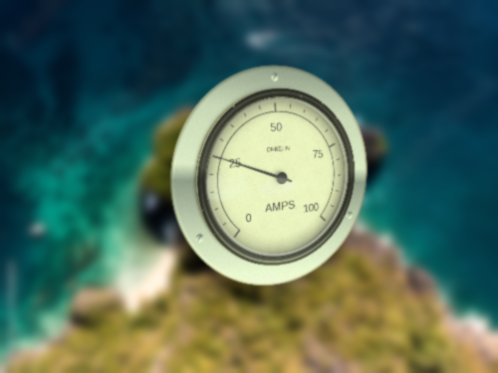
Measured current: 25 A
